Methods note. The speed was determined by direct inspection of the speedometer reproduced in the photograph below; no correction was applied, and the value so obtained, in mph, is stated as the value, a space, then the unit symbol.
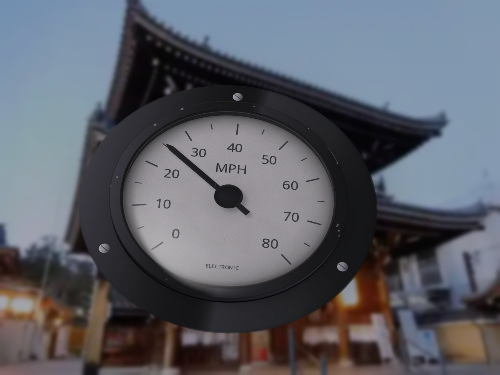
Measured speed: 25 mph
